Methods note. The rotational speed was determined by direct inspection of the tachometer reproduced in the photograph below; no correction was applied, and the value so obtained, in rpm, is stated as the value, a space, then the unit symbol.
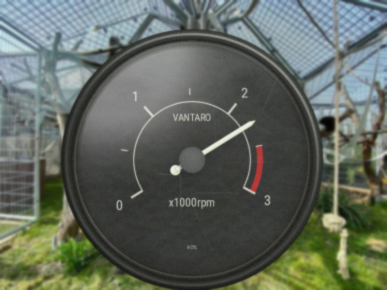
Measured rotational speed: 2250 rpm
